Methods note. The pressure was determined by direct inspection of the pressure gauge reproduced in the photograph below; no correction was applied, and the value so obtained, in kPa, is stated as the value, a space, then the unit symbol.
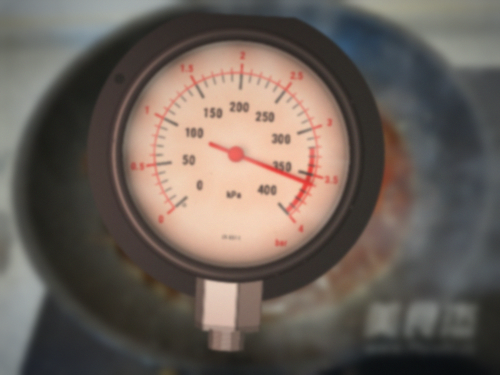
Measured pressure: 360 kPa
